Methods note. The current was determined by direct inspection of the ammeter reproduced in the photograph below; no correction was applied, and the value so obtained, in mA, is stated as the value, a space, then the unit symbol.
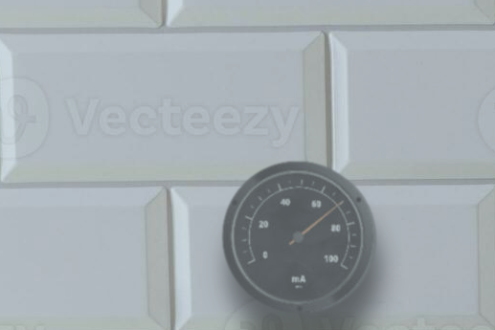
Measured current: 70 mA
